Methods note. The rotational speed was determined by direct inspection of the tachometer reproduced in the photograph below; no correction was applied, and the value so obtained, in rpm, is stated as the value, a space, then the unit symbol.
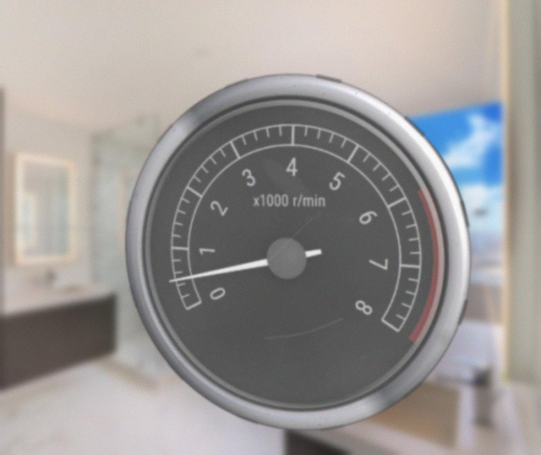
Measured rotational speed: 500 rpm
